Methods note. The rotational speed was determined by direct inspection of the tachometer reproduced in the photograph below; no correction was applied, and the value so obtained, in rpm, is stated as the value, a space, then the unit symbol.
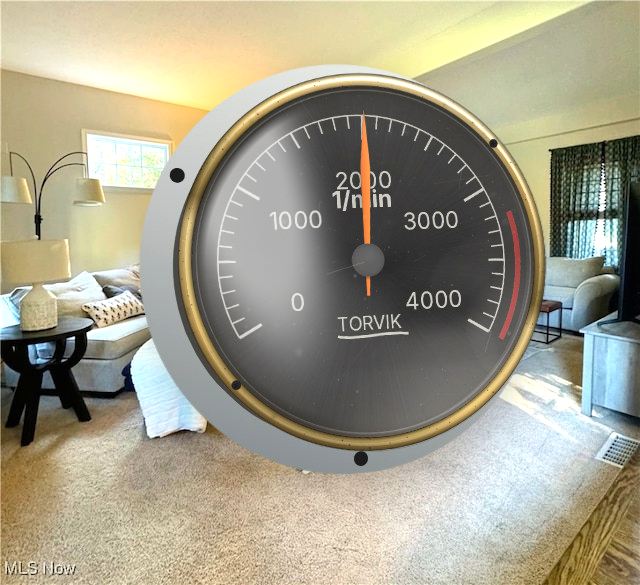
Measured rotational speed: 2000 rpm
